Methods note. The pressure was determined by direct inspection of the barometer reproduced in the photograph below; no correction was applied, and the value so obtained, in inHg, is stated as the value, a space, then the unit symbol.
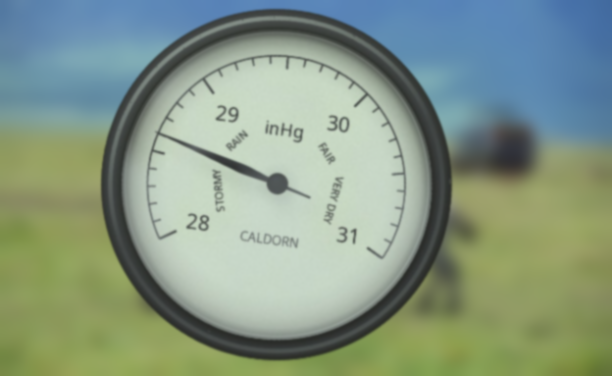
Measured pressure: 28.6 inHg
